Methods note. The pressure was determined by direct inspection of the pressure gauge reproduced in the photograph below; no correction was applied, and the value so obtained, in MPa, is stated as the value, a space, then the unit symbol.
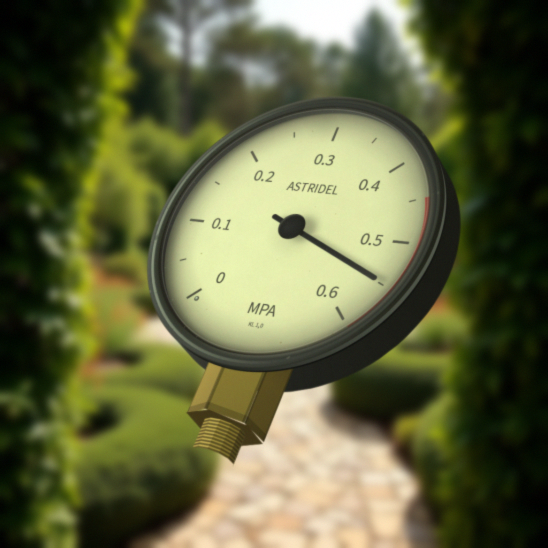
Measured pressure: 0.55 MPa
